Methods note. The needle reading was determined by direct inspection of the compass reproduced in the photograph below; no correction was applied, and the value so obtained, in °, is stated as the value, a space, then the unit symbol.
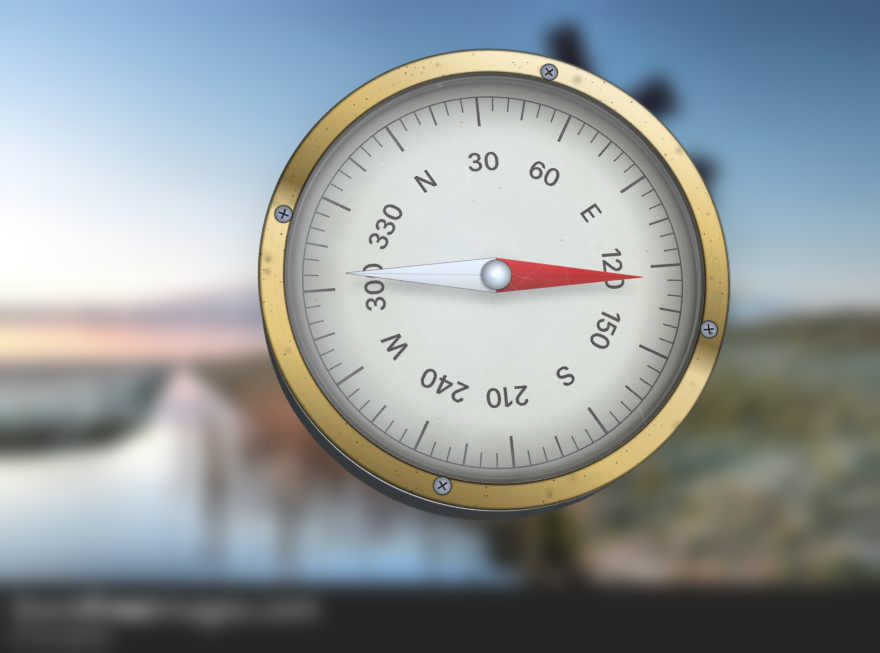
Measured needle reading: 125 °
